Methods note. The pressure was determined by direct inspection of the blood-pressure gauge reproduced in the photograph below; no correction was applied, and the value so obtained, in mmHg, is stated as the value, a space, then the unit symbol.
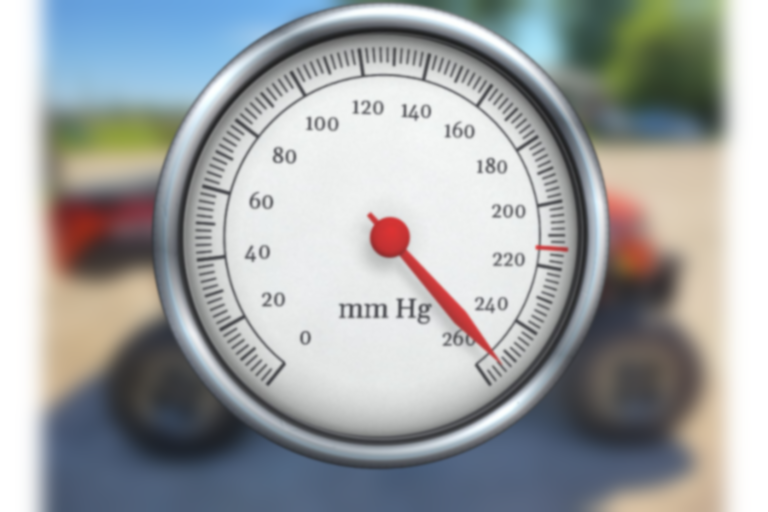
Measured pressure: 254 mmHg
